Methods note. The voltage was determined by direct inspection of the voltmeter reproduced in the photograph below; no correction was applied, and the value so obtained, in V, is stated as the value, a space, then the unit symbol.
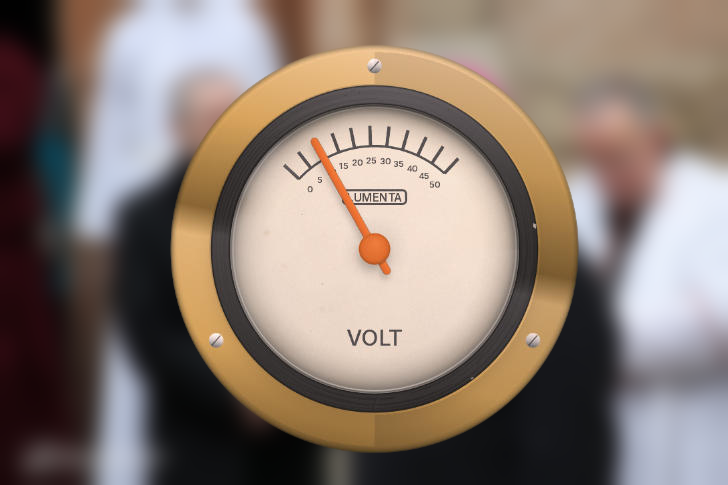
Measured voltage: 10 V
